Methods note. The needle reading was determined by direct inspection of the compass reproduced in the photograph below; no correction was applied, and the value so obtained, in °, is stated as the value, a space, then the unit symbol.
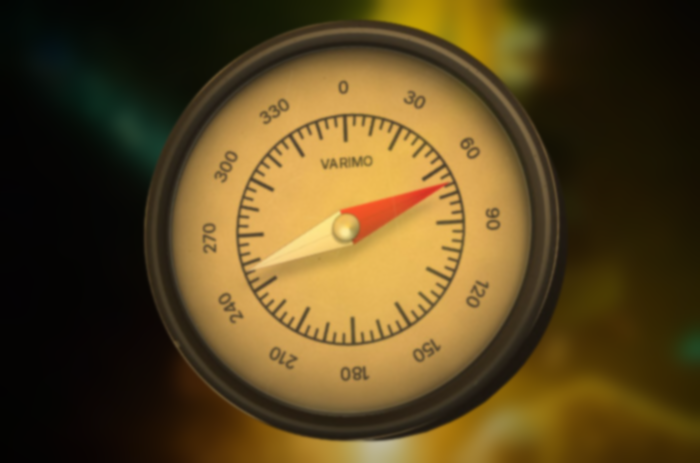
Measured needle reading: 70 °
